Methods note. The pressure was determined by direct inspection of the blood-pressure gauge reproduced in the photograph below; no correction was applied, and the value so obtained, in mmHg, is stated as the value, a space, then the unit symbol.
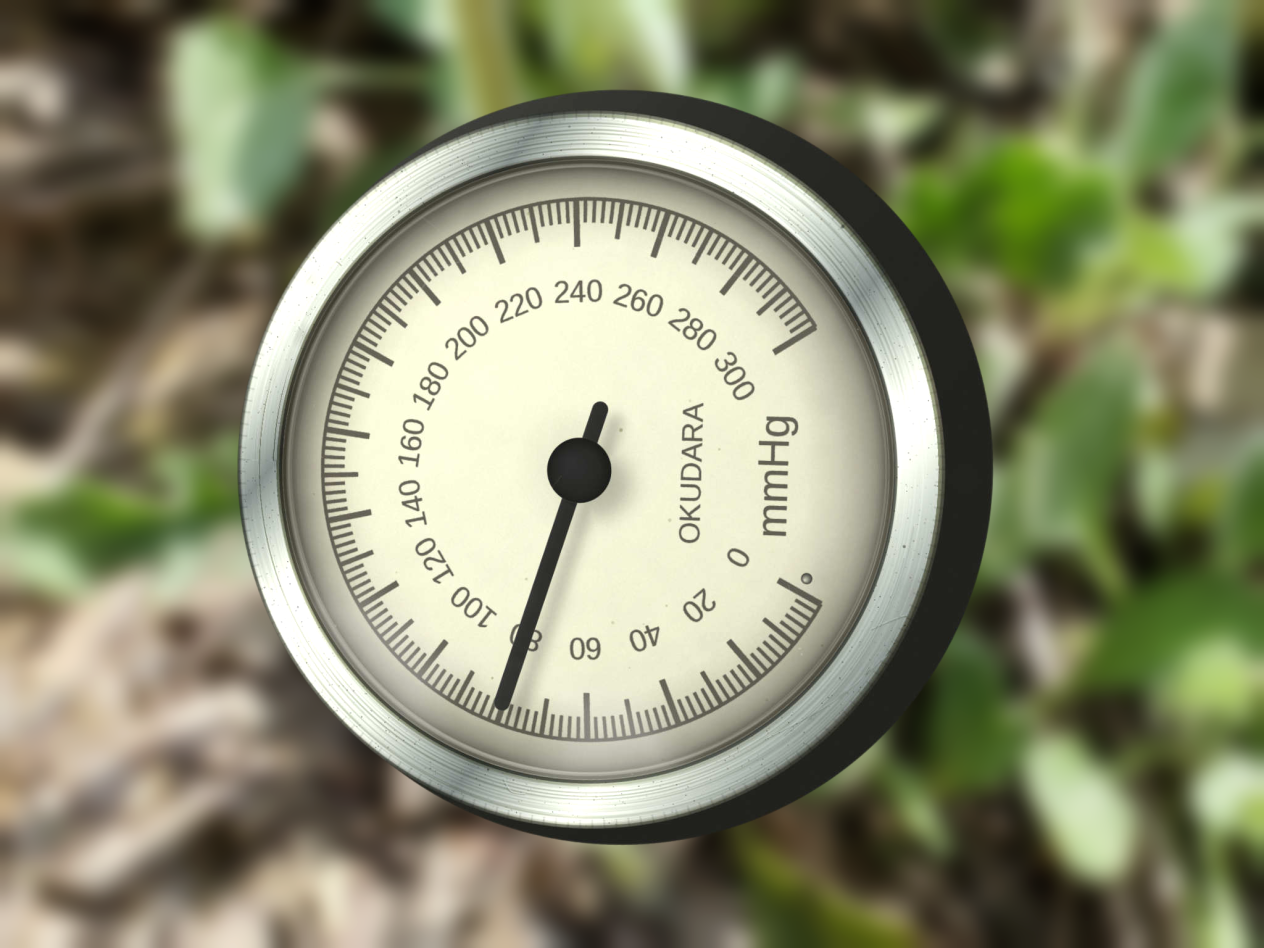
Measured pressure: 80 mmHg
